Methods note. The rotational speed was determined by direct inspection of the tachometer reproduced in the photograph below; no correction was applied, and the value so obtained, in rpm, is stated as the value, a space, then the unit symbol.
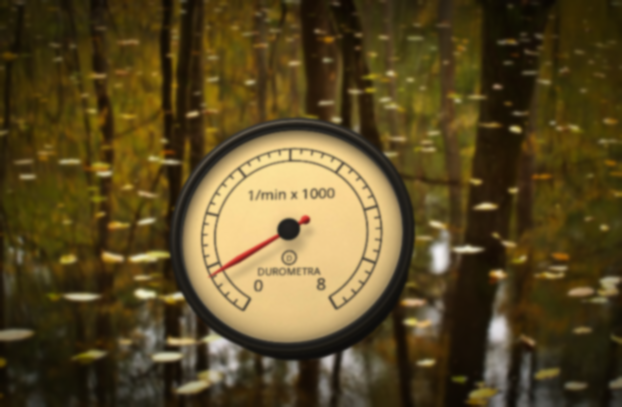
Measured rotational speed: 800 rpm
